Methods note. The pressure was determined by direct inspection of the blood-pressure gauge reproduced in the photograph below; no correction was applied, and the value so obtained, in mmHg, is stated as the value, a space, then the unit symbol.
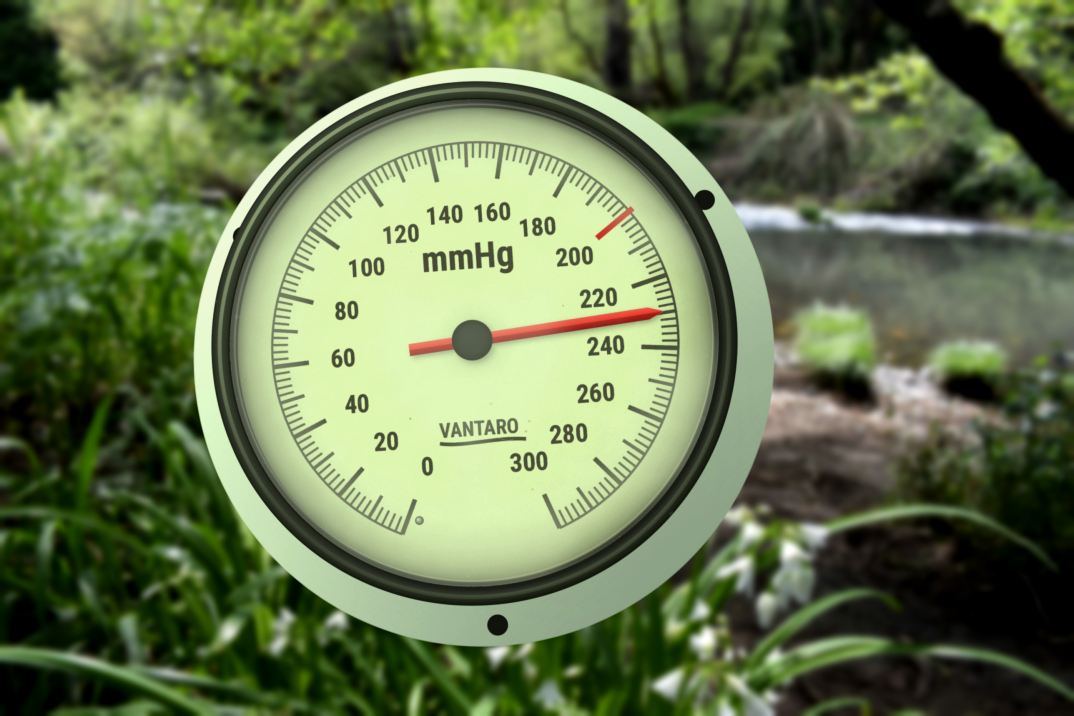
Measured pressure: 230 mmHg
